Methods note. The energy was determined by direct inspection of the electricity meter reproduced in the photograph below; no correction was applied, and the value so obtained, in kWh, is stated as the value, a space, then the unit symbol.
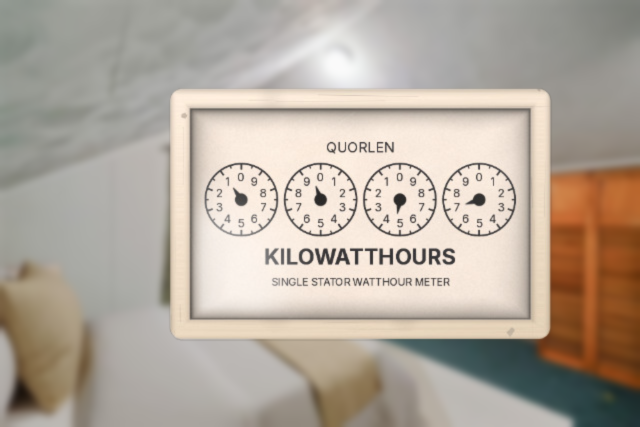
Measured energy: 947 kWh
